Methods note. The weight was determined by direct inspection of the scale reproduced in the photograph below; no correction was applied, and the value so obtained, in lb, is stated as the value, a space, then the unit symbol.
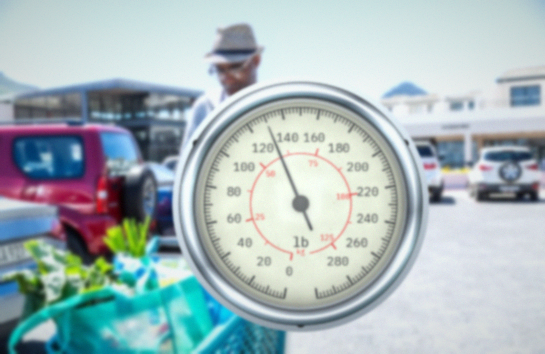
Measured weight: 130 lb
